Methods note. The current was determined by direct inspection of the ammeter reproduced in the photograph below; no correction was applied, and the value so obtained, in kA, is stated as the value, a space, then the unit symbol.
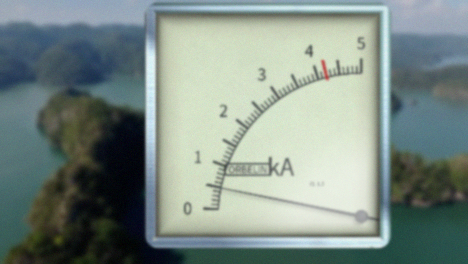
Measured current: 0.5 kA
